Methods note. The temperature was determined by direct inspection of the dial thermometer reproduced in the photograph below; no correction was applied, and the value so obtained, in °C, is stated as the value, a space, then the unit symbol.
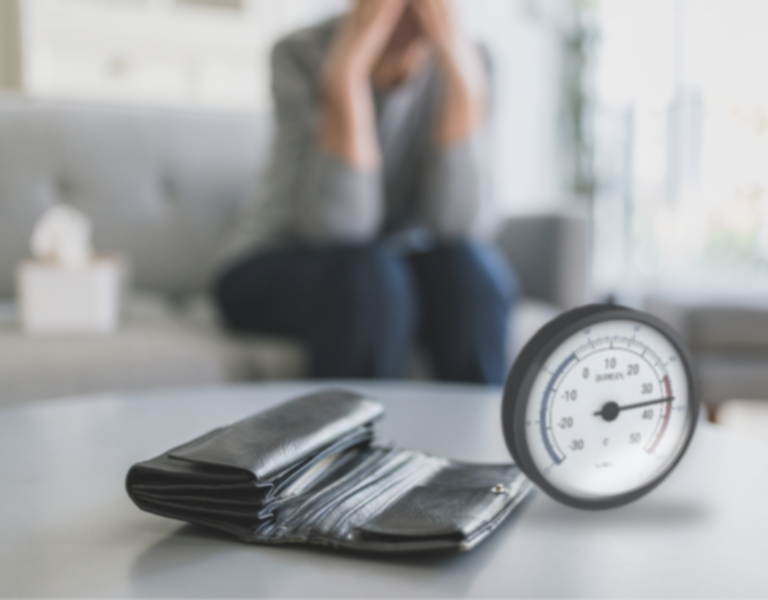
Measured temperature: 35 °C
